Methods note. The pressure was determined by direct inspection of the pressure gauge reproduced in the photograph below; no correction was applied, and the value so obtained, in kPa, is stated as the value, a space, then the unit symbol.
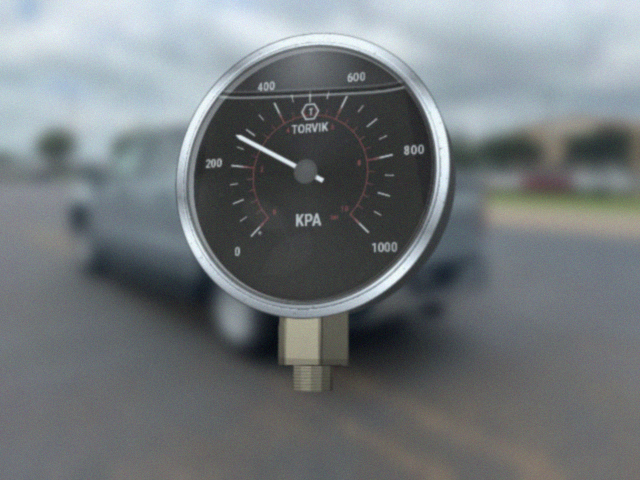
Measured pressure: 275 kPa
